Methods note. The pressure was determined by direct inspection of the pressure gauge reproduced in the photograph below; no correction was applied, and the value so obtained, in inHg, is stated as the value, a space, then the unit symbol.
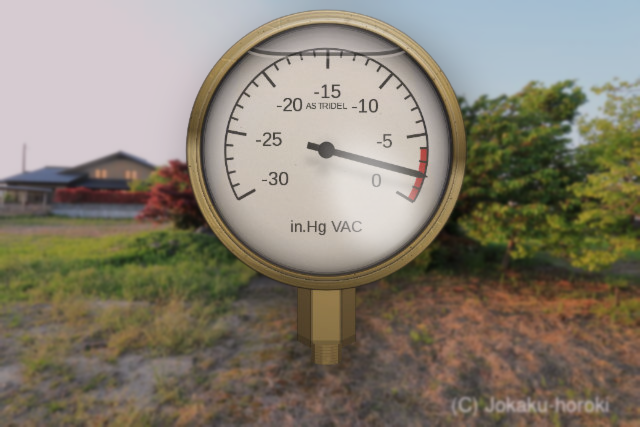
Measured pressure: -2 inHg
